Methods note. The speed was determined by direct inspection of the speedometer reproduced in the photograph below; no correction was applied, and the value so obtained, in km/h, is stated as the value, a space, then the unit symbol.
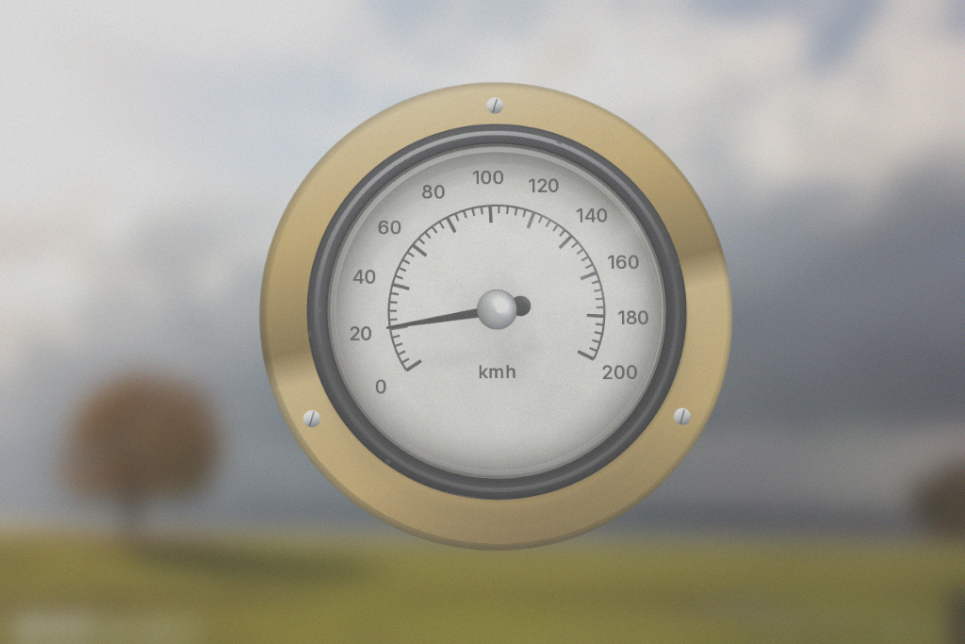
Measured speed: 20 km/h
